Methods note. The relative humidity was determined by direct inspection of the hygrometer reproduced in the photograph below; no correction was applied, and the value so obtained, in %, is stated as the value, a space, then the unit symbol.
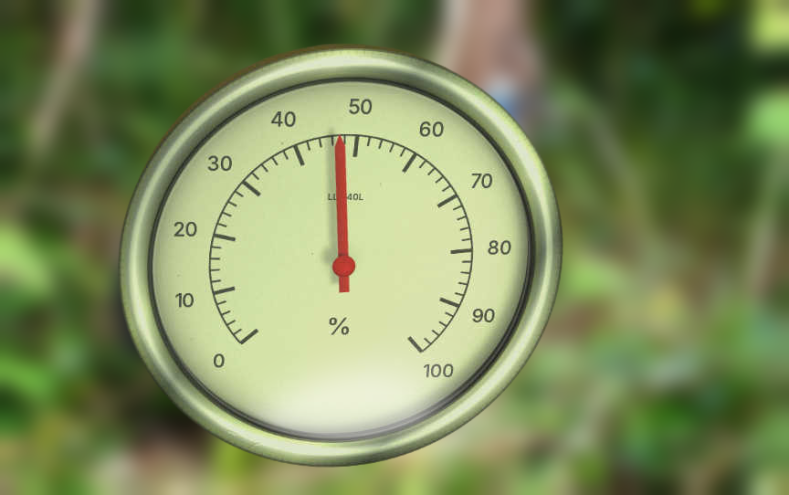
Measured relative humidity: 47 %
